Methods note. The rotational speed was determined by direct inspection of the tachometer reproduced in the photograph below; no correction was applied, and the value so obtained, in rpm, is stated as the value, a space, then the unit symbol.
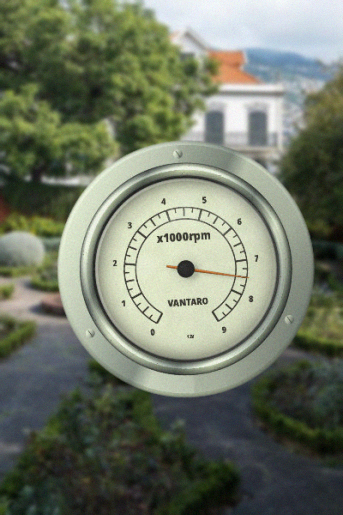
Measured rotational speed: 7500 rpm
